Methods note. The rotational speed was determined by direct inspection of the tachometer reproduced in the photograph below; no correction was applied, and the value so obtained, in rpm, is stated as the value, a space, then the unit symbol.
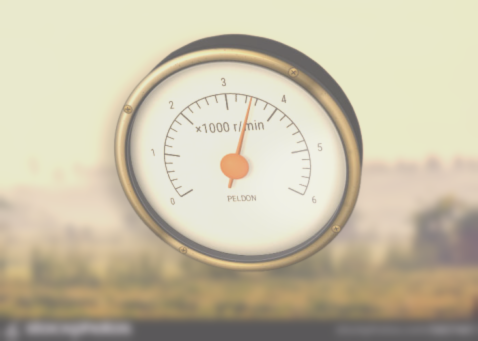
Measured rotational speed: 3500 rpm
